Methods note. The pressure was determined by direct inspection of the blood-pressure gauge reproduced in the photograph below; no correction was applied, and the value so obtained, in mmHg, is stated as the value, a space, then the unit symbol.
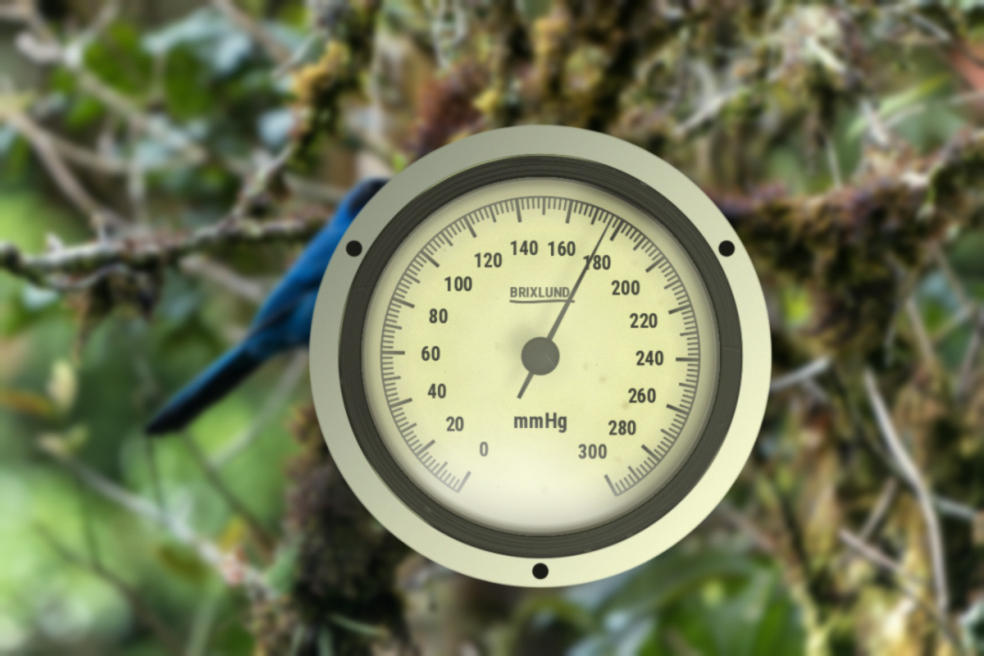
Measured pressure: 176 mmHg
